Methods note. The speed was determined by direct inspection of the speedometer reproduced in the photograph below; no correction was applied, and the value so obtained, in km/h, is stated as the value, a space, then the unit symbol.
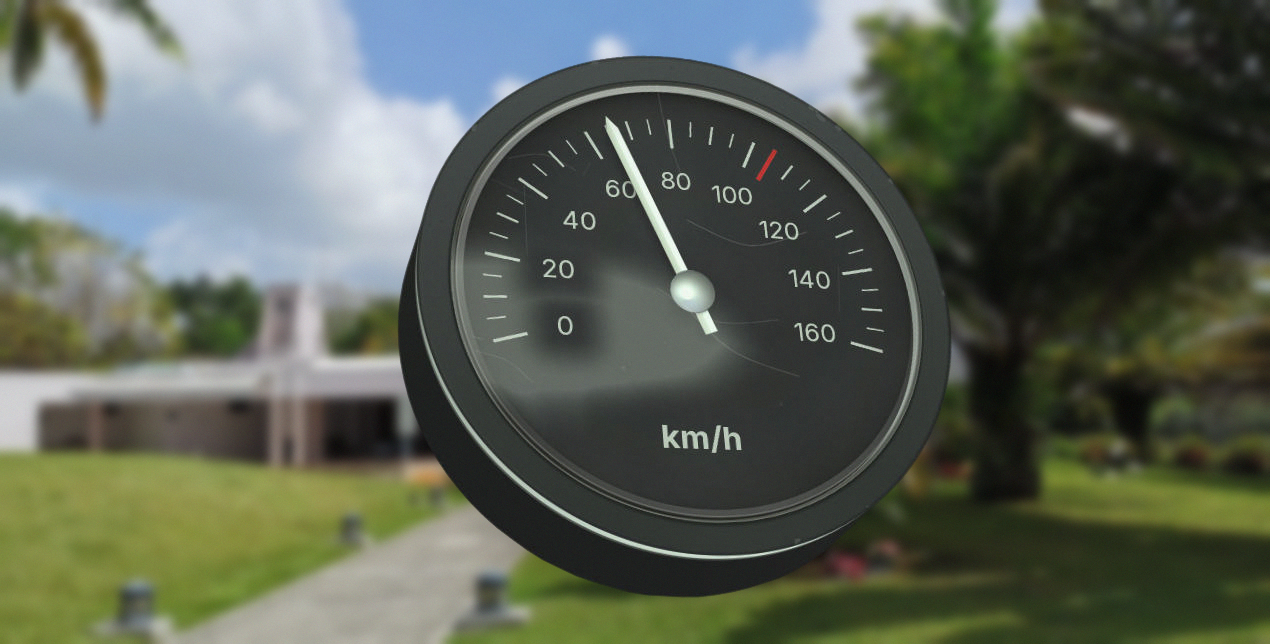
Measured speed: 65 km/h
